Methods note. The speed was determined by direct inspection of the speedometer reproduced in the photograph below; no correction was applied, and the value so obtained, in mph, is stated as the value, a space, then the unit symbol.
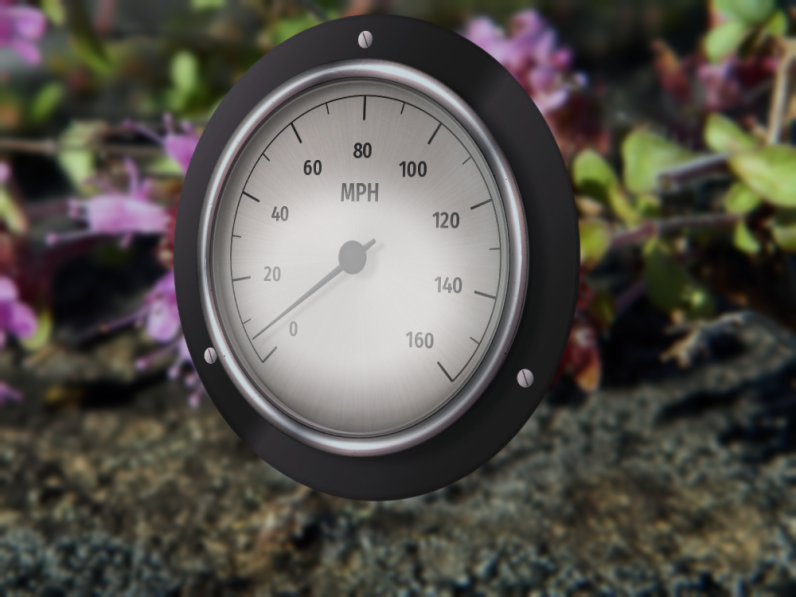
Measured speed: 5 mph
